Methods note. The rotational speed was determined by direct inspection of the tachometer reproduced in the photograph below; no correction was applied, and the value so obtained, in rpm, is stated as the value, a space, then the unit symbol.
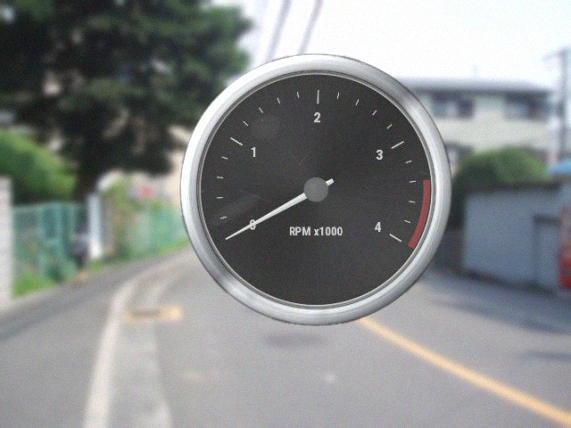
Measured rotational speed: 0 rpm
